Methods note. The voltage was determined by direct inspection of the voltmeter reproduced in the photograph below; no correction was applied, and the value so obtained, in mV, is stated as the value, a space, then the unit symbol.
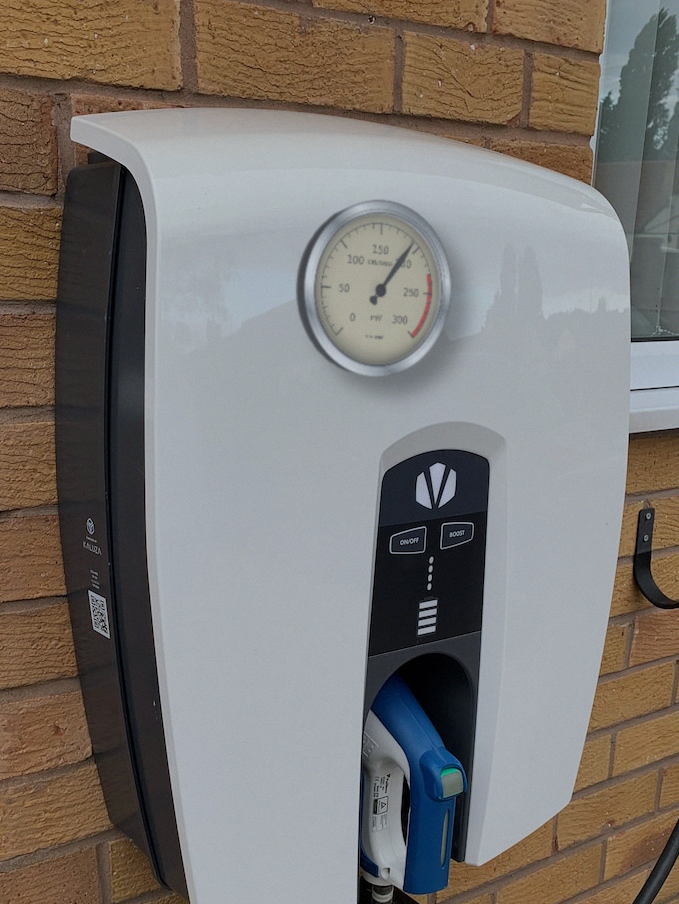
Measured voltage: 190 mV
